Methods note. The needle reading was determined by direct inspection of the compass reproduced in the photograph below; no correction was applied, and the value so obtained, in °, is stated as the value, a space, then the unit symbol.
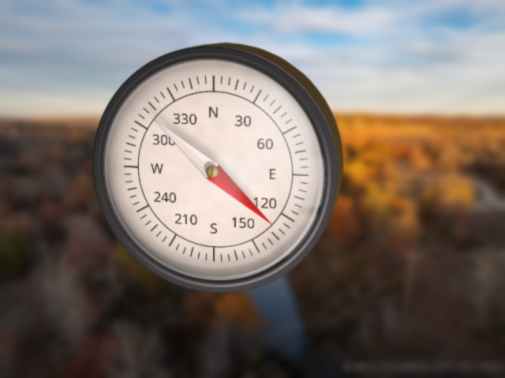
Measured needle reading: 130 °
